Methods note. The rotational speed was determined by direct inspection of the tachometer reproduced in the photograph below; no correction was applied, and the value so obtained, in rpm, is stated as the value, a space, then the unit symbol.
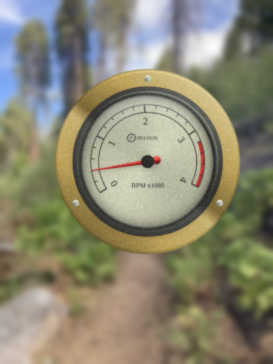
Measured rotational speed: 400 rpm
